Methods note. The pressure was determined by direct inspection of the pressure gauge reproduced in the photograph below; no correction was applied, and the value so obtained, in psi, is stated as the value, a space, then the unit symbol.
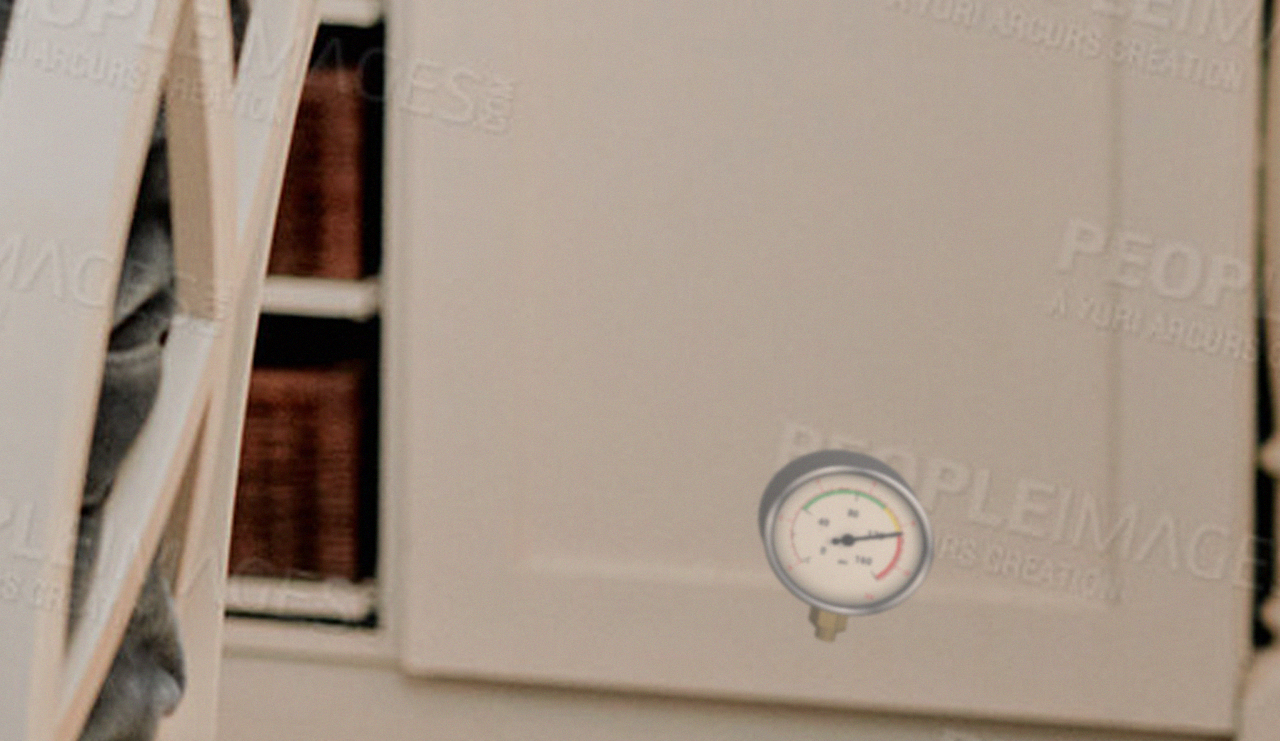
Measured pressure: 120 psi
